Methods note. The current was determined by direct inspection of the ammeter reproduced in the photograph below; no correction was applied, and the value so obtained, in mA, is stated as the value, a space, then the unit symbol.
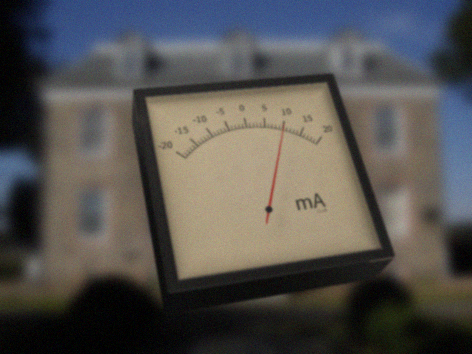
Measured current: 10 mA
